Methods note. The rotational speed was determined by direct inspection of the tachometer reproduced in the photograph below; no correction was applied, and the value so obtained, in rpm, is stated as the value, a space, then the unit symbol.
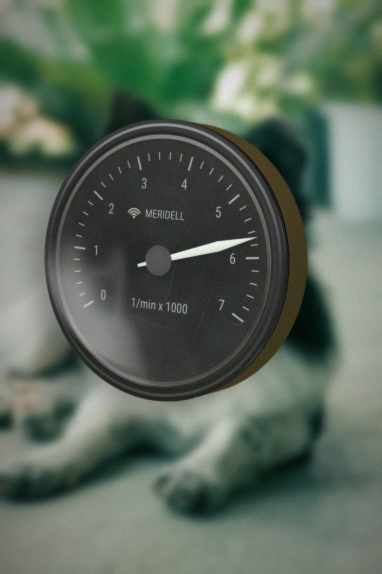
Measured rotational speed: 5700 rpm
